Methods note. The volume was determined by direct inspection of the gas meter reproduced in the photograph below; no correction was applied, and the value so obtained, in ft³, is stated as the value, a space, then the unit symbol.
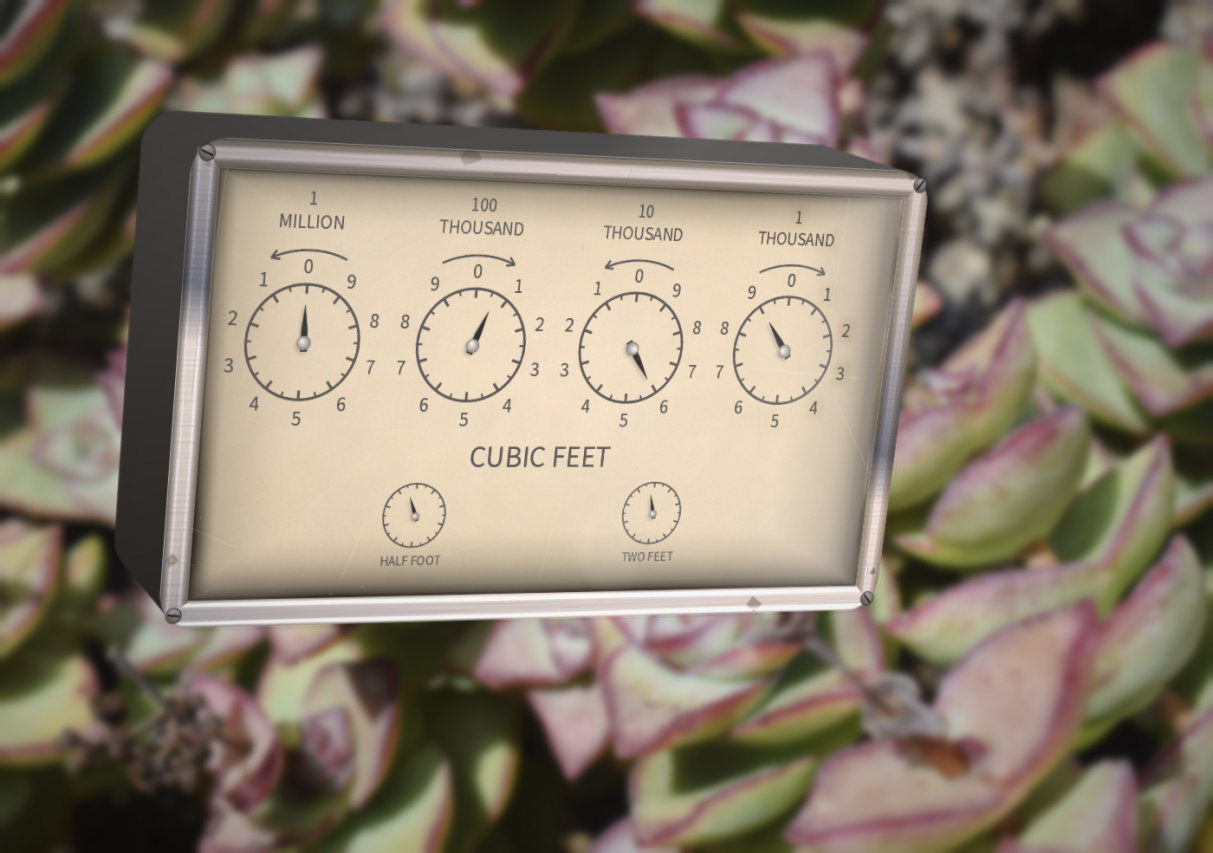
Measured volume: 5900 ft³
